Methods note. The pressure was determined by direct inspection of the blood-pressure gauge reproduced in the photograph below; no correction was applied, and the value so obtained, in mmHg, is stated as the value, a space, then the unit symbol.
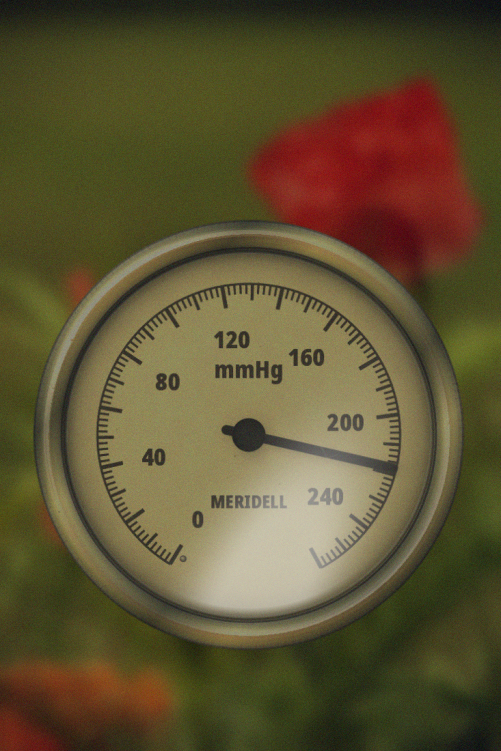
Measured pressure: 218 mmHg
